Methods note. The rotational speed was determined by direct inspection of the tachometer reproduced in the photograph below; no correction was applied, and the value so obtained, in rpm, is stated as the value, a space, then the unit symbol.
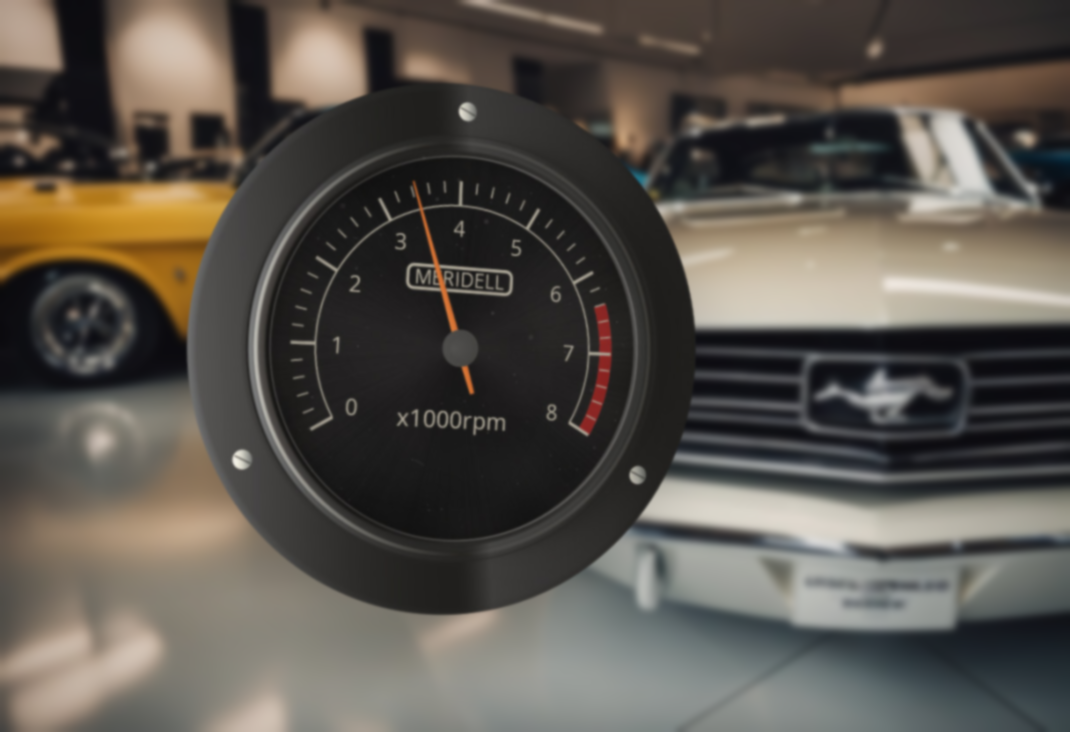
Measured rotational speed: 3400 rpm
